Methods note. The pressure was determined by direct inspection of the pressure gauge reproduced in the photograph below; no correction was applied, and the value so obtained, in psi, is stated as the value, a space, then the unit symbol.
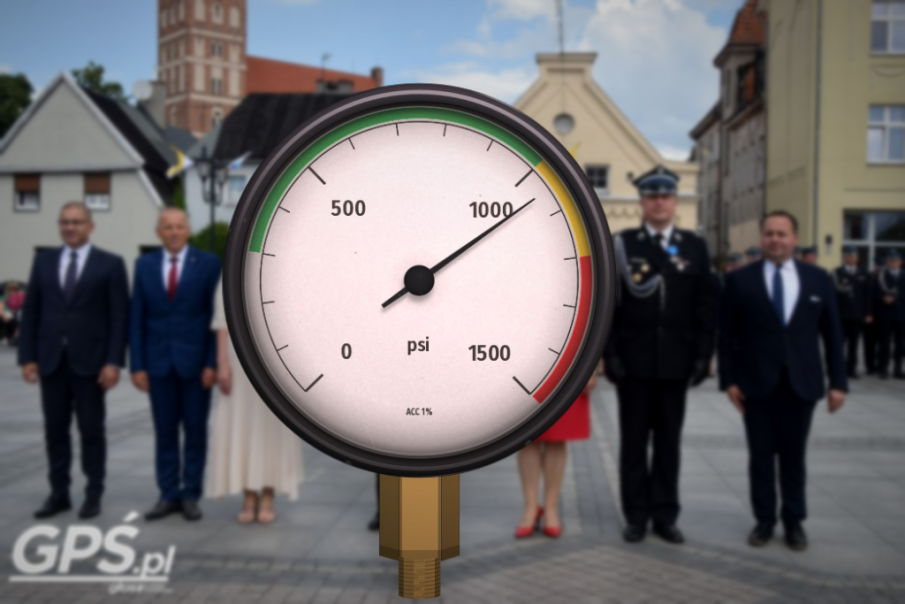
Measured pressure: 1050 psi
